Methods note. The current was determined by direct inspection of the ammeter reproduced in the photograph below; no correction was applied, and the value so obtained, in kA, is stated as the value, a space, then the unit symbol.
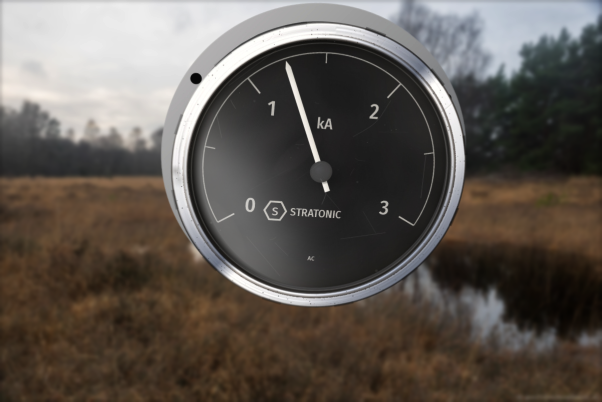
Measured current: 1.25 kA
